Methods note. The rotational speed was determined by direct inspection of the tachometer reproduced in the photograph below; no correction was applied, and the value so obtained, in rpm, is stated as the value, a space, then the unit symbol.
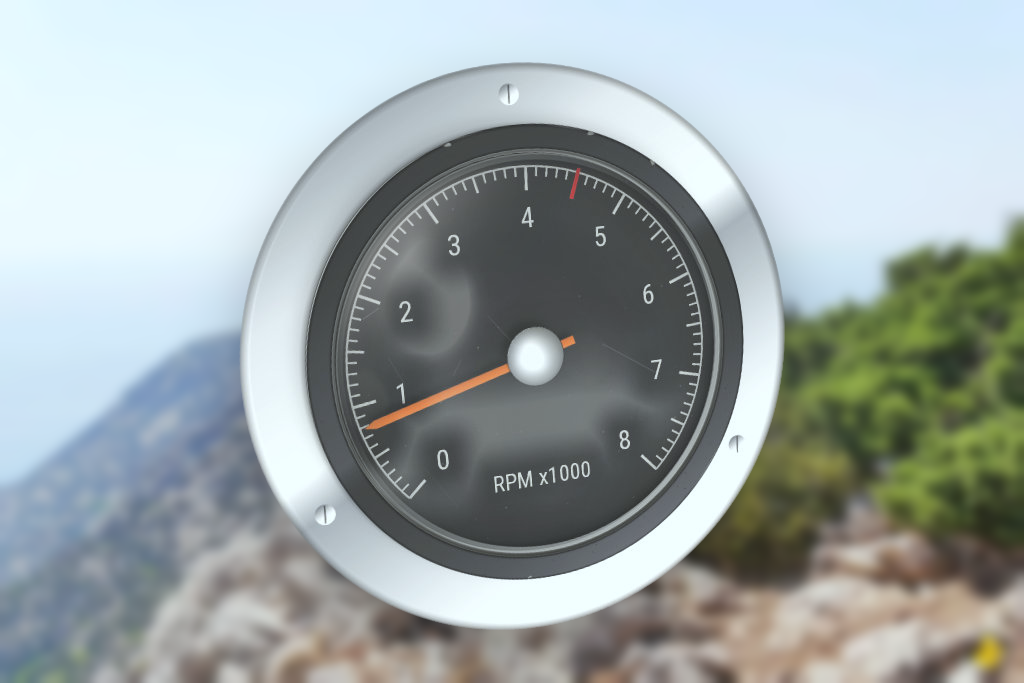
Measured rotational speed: 800 rpm
